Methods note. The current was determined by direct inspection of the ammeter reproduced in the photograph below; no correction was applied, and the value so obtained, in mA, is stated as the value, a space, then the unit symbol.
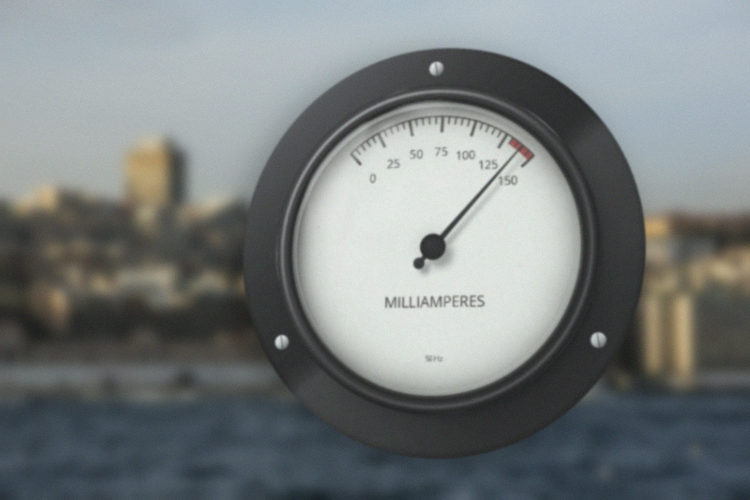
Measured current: 140 mA
